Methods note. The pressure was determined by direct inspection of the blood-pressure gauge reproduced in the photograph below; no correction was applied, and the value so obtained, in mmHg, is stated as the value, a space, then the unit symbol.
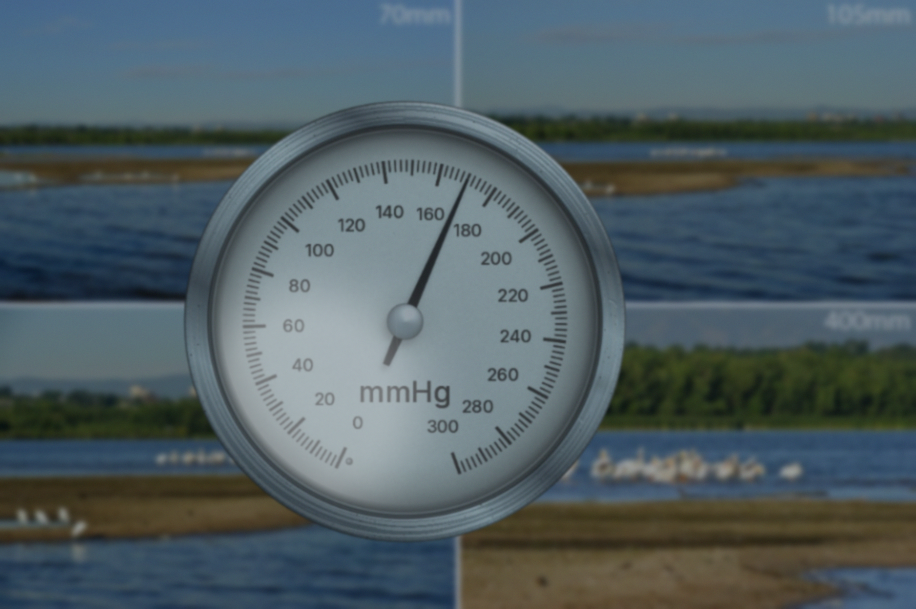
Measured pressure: 170 mmHg
